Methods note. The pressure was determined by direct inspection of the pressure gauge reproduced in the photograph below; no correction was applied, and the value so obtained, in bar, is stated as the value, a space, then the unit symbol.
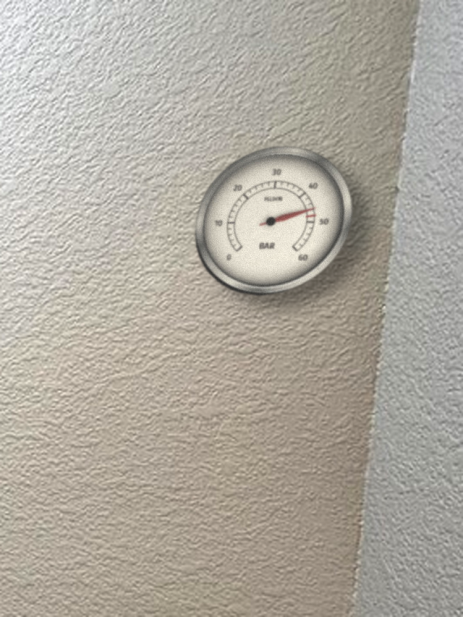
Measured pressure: 46 bar
